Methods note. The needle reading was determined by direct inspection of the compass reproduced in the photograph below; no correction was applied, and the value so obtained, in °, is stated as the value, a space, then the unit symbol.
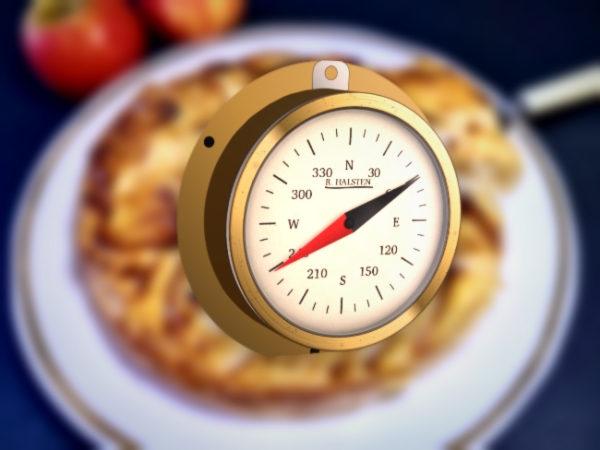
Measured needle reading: 240 °
